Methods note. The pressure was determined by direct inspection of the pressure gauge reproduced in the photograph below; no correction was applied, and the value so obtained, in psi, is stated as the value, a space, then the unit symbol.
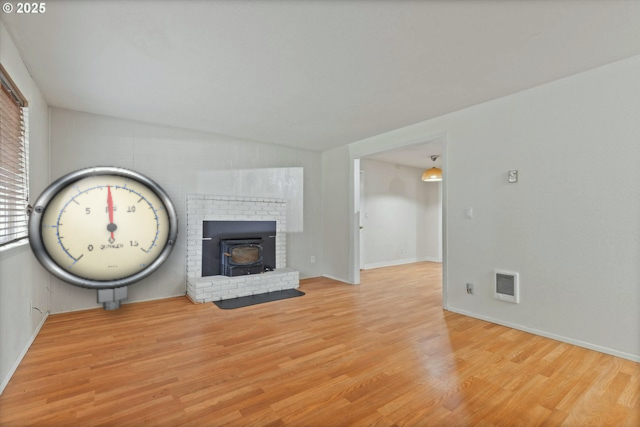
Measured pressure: 7.5 psi
